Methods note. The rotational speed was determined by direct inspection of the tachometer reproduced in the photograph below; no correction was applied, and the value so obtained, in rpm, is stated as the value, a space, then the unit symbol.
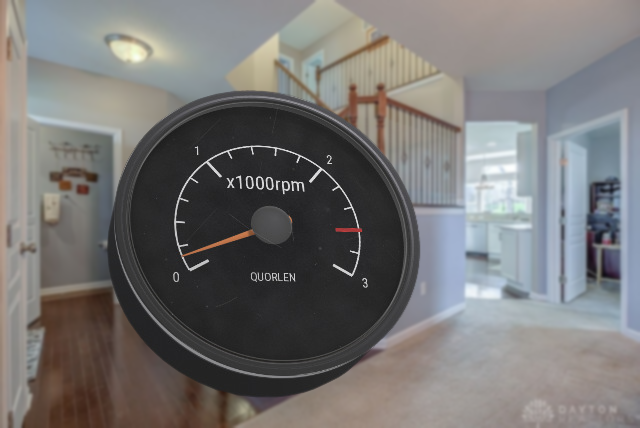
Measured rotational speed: 100 rpm
